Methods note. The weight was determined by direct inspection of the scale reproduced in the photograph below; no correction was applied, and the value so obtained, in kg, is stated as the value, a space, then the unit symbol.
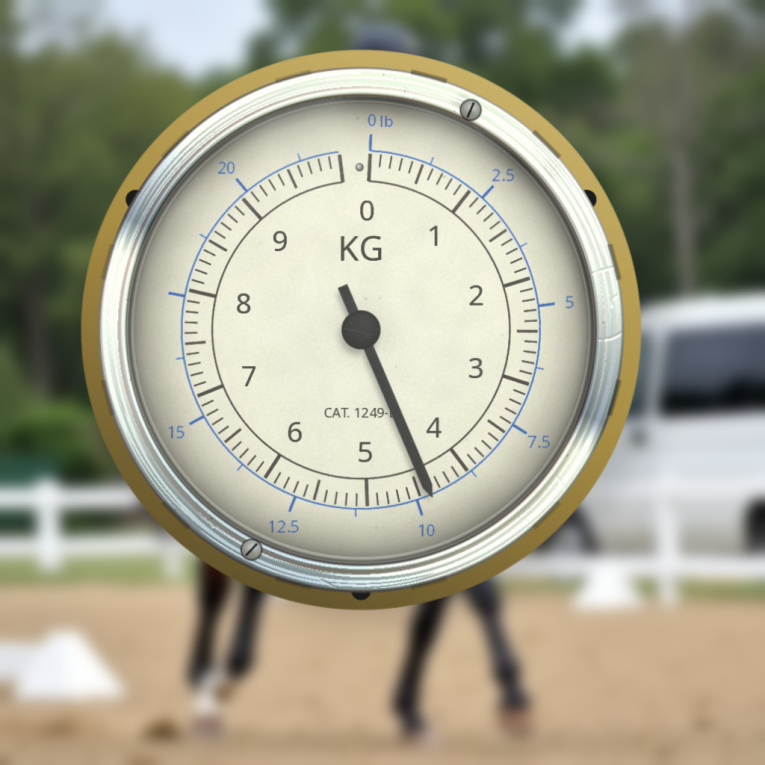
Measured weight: 4.4 kg
